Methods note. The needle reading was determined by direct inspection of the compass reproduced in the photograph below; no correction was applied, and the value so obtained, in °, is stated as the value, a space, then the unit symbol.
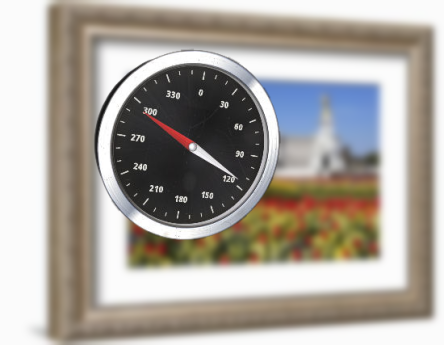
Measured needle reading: 295 °
